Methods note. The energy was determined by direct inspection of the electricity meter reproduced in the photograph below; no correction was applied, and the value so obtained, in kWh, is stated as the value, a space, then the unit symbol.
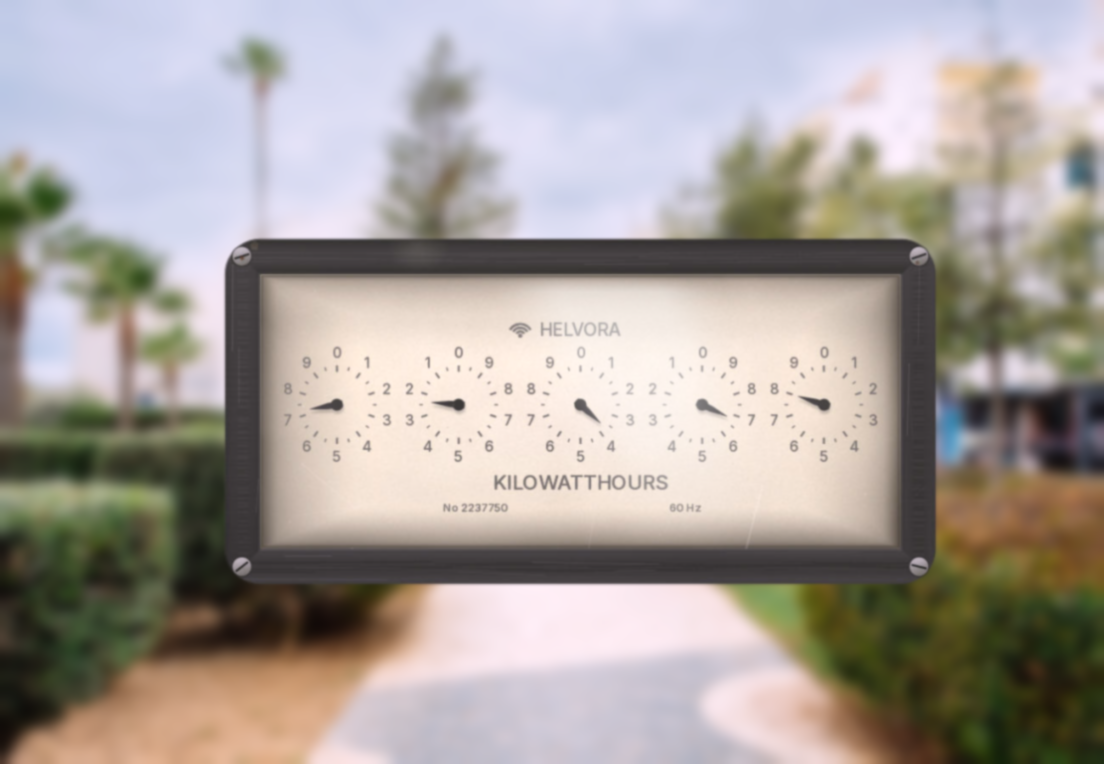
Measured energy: 72368 kWh
